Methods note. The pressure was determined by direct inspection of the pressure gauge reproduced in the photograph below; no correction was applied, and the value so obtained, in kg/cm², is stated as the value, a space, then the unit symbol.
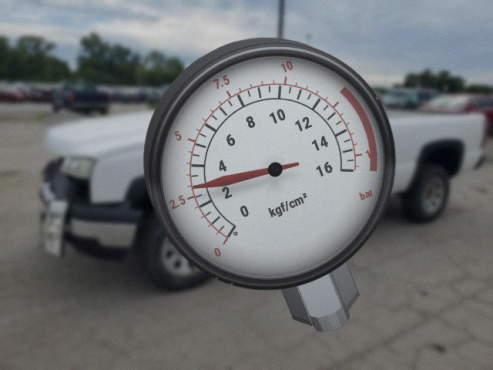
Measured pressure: 3 kg/cm²
